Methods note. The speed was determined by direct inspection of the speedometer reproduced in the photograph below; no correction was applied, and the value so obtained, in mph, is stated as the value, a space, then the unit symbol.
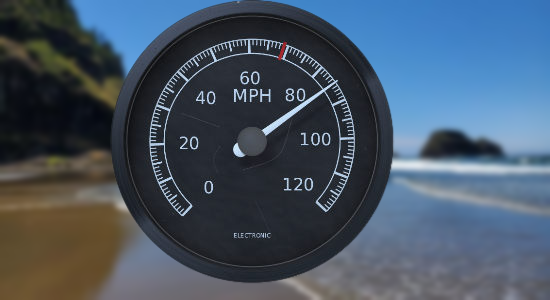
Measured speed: 85 mph
